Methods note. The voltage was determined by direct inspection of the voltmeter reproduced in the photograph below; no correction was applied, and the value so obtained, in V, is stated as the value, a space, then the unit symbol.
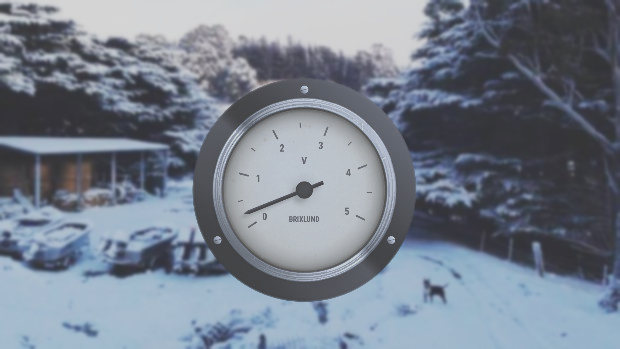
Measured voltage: 0.25 V
